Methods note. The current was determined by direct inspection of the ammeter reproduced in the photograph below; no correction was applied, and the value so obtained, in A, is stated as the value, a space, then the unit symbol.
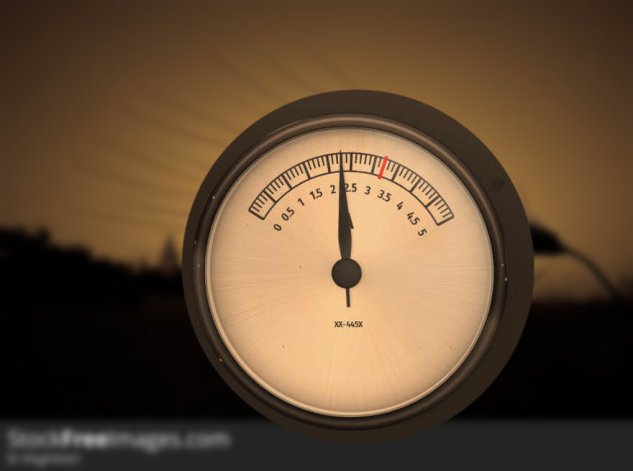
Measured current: 2.3 A
